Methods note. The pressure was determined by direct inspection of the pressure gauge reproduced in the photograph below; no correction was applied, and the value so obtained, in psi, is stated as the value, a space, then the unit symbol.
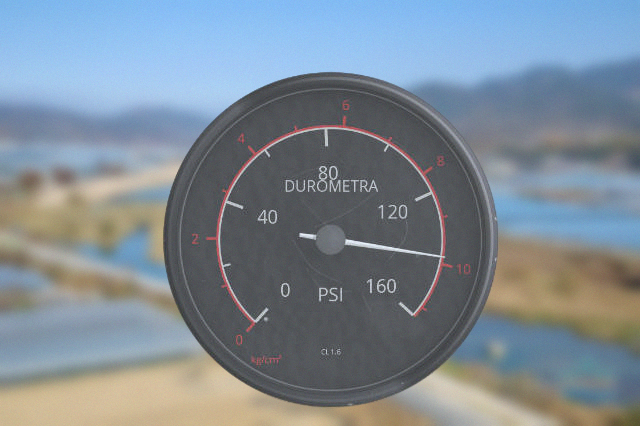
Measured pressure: 140 psi
